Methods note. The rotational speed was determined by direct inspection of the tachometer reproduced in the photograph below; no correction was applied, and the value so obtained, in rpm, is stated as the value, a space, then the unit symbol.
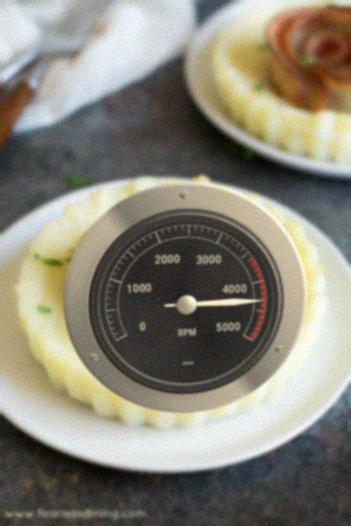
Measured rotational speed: 4300 rpm
